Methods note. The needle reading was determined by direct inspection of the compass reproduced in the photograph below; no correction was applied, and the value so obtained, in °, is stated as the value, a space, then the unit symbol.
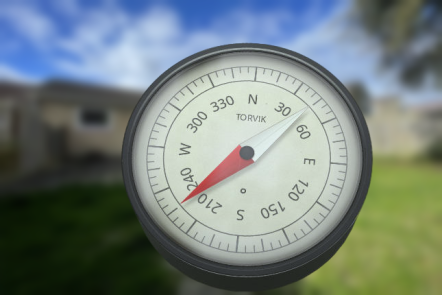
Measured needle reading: 225 °
